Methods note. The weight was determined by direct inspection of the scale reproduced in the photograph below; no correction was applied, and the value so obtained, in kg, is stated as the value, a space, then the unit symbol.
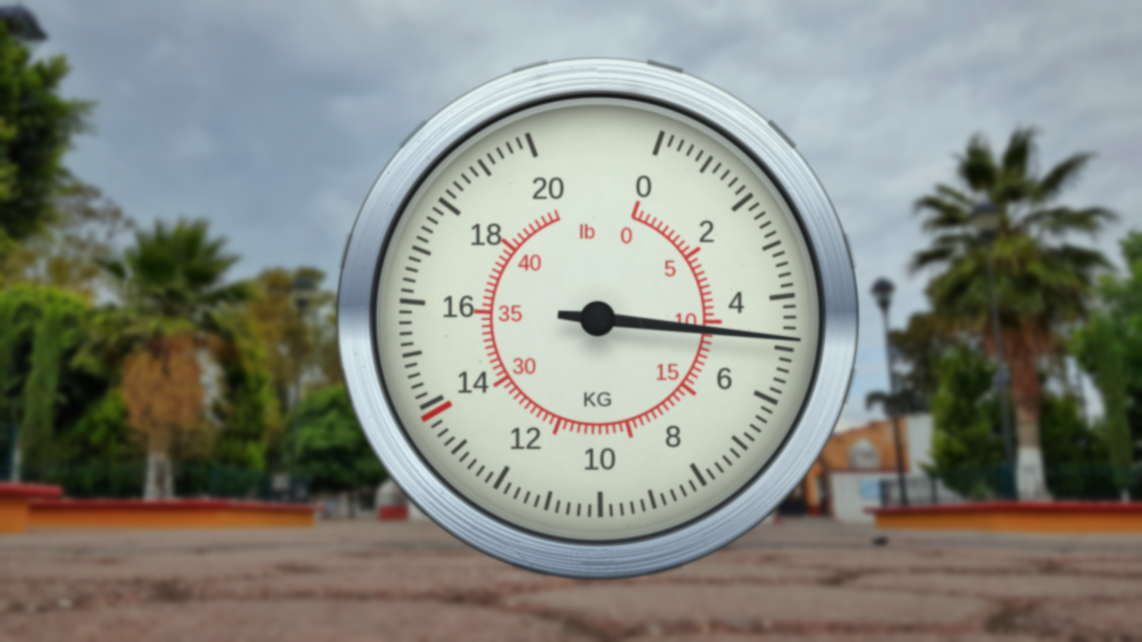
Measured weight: 4.8 kg
